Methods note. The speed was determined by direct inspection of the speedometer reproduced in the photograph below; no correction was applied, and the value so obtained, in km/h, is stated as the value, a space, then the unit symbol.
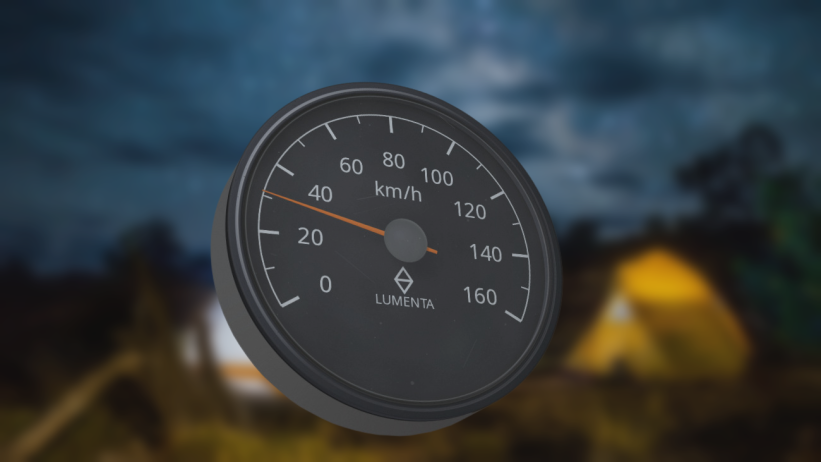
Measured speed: 30 km/h
